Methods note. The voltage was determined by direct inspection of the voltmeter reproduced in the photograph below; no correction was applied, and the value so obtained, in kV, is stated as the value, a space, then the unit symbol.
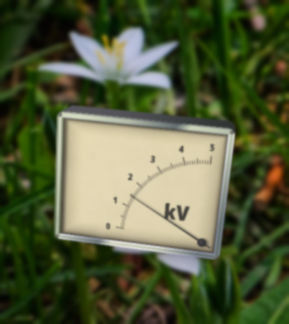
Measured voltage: 1.5 kV
